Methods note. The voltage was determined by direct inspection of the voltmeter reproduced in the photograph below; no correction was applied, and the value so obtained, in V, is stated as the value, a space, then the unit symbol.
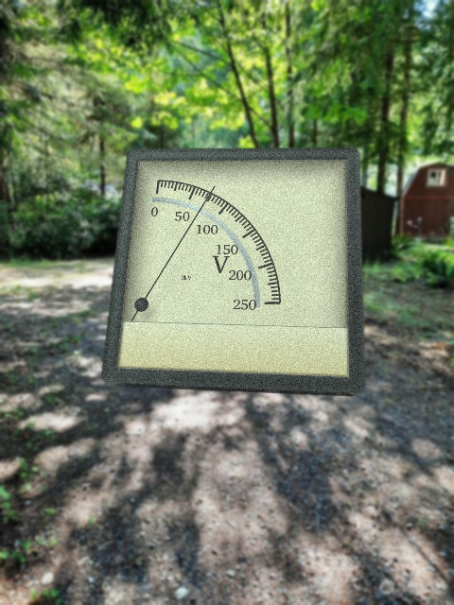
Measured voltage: 75 V
